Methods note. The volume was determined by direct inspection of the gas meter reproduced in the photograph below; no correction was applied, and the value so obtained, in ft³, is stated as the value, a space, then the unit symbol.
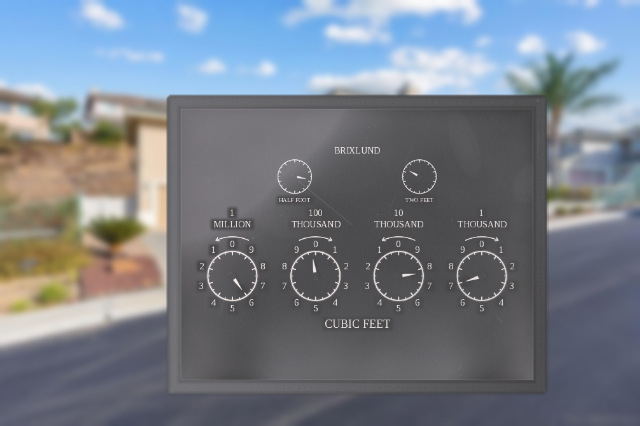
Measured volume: 597700 ft³
